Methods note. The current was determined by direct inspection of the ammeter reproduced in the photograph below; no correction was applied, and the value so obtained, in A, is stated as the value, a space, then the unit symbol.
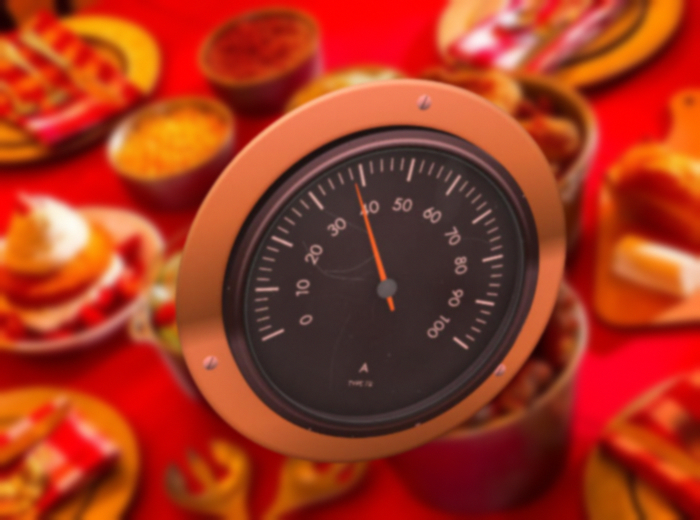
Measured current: 38 A
